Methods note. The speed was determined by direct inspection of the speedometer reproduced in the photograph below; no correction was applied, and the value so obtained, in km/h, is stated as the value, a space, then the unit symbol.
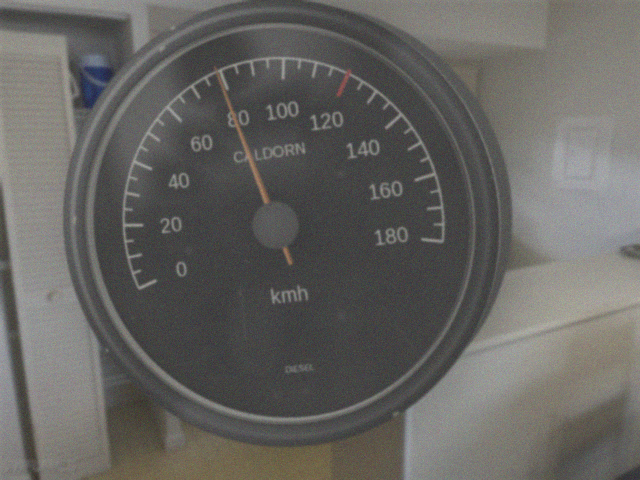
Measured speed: 80 km/h
